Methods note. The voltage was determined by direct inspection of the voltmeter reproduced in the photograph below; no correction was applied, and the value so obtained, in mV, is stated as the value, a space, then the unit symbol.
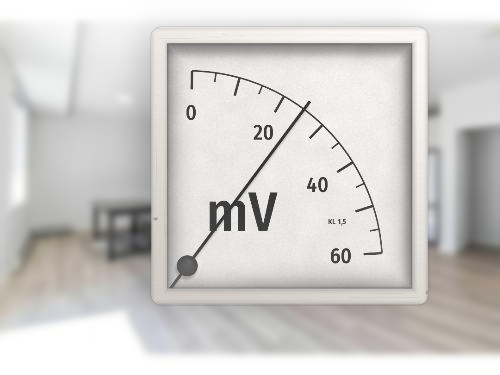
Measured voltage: 25 mV
